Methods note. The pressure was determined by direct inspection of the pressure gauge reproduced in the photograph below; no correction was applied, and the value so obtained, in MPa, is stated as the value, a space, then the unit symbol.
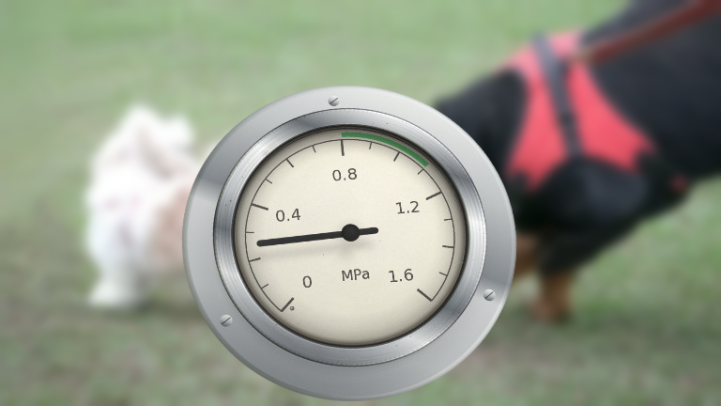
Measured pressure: 0.25 MPa
